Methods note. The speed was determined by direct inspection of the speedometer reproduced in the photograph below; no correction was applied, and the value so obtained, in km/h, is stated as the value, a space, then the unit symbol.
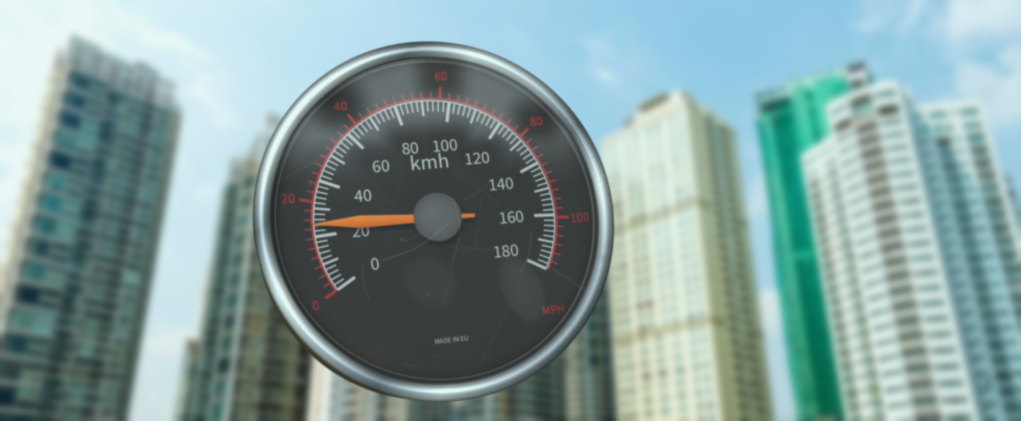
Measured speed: 24 km/h
